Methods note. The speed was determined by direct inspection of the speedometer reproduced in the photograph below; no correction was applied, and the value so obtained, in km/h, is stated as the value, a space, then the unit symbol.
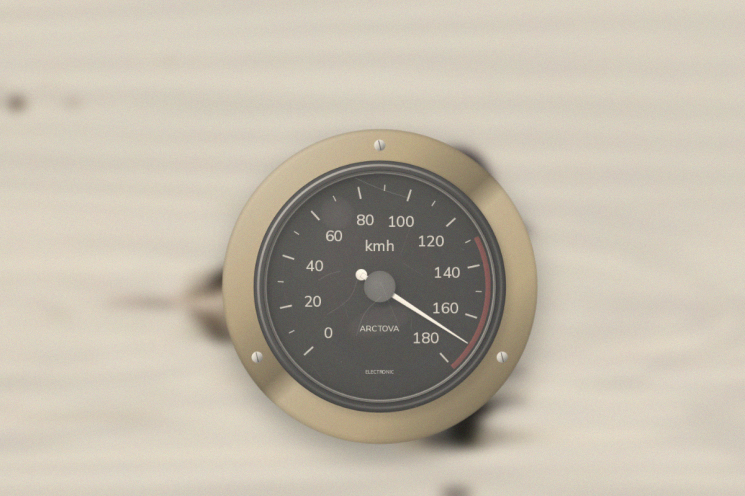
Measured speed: 170 km/h
